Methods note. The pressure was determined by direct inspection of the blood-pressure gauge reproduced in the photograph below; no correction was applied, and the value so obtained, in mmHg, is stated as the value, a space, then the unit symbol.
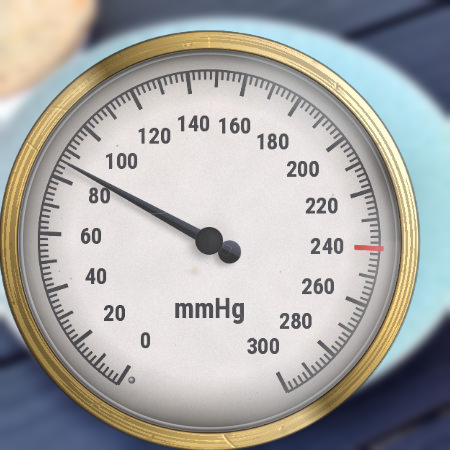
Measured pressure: 86 mmHg
